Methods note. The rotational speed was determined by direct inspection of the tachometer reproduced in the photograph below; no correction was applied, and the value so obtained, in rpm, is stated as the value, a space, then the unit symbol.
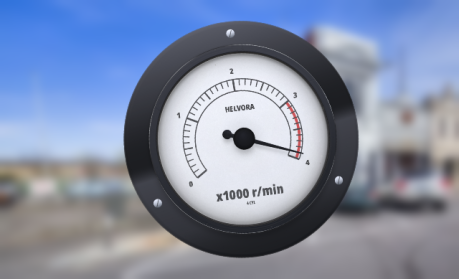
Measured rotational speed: 3900 rpm
